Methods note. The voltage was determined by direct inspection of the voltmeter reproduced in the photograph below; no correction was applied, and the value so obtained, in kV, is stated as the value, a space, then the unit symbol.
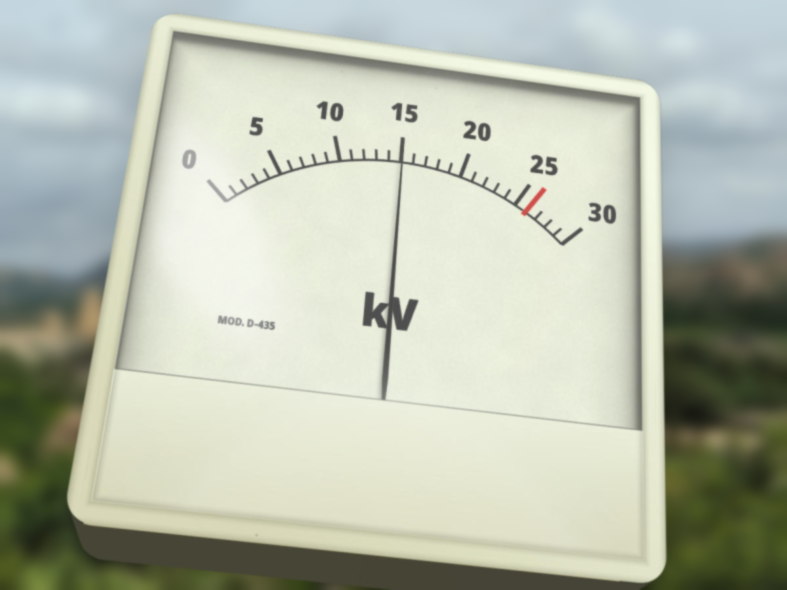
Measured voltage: 15 kV
